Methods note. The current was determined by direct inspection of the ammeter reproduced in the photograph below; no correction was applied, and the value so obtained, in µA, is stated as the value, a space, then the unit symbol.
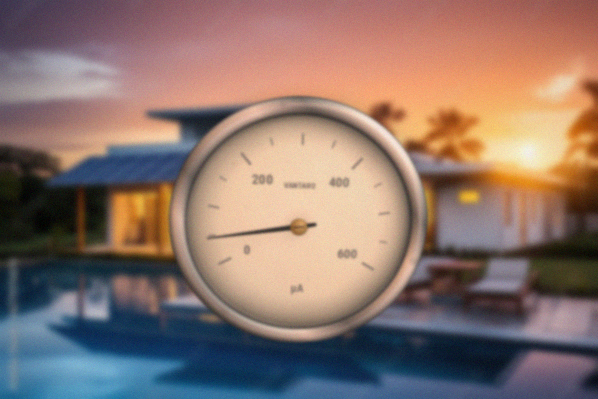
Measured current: 50 µA
